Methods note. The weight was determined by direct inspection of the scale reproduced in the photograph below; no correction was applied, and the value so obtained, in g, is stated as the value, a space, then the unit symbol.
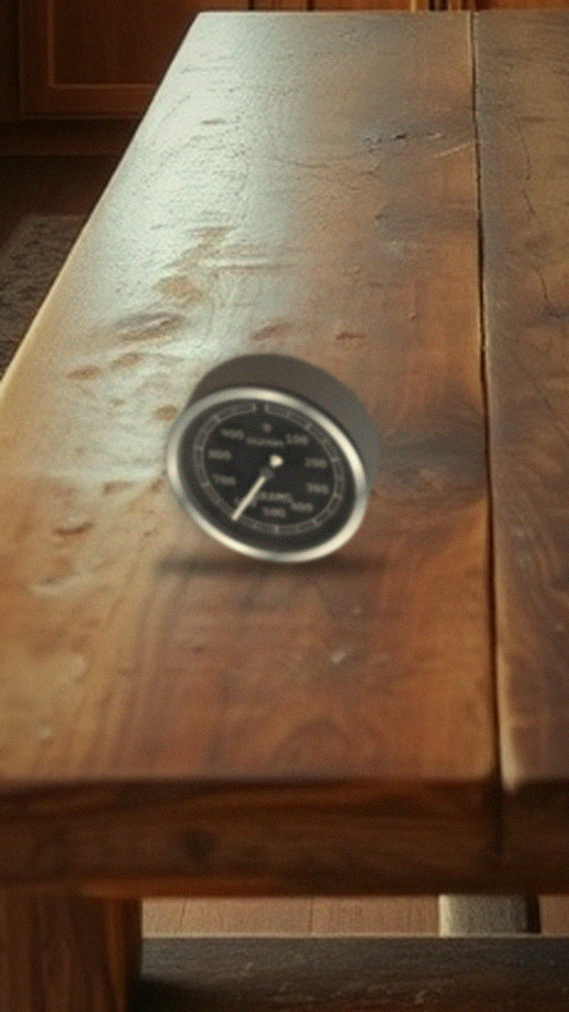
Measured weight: 600 g
